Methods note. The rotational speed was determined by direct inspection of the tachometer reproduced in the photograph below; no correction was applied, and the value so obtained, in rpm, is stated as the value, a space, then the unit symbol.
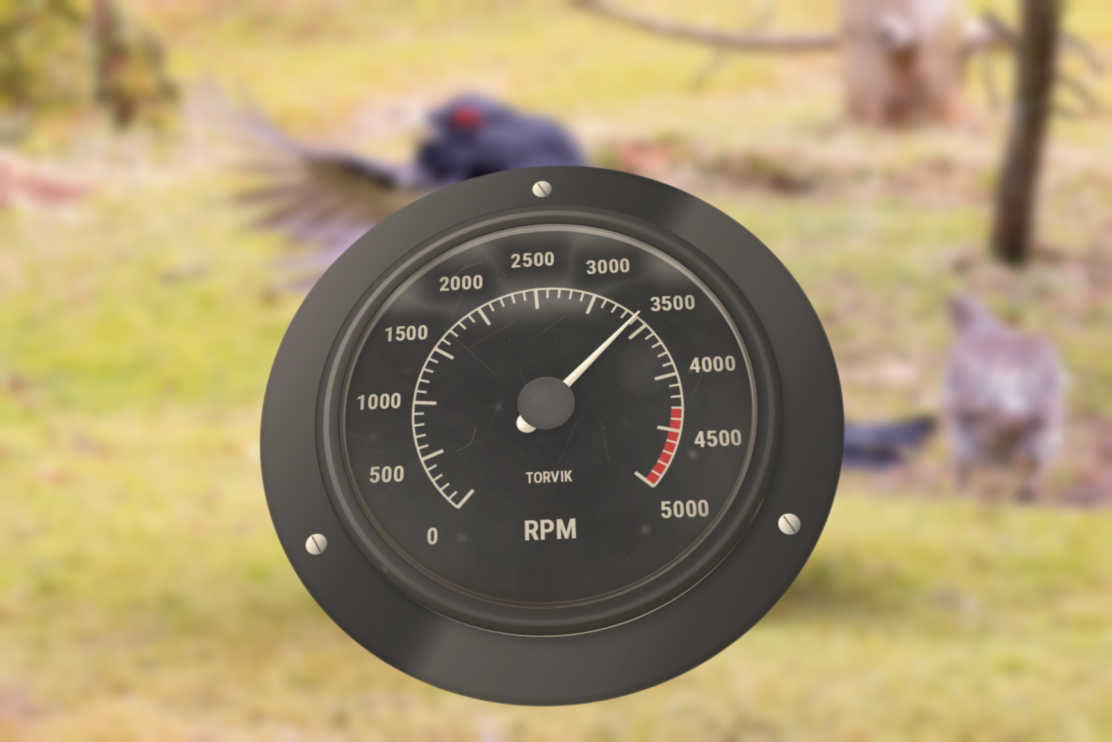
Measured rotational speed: 3400 rpm
